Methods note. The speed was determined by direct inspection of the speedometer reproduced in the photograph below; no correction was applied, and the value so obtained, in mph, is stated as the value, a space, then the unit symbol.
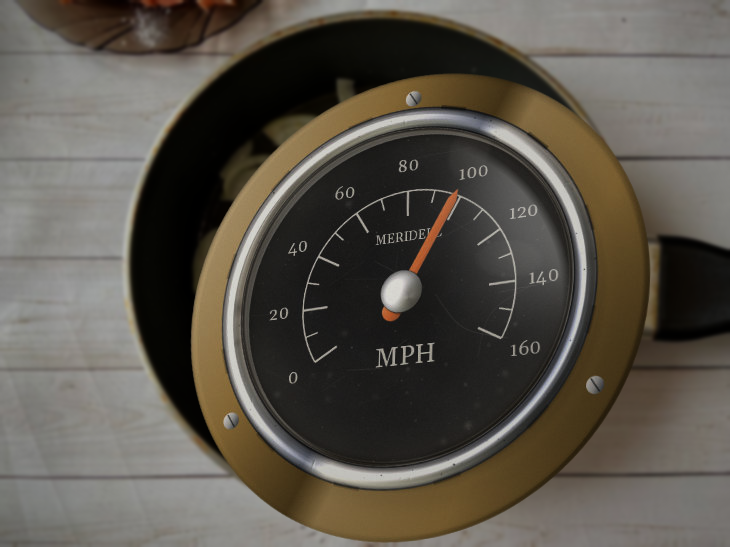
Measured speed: 100 mph
